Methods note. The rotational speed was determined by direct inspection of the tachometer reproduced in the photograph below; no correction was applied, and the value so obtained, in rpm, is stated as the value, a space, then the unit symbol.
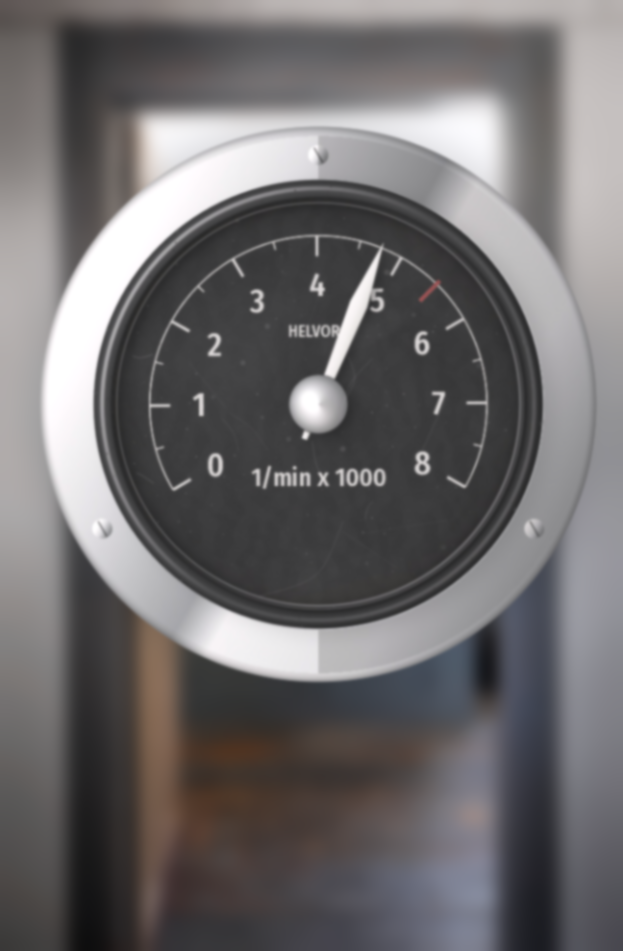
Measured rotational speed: 4750 rpm
